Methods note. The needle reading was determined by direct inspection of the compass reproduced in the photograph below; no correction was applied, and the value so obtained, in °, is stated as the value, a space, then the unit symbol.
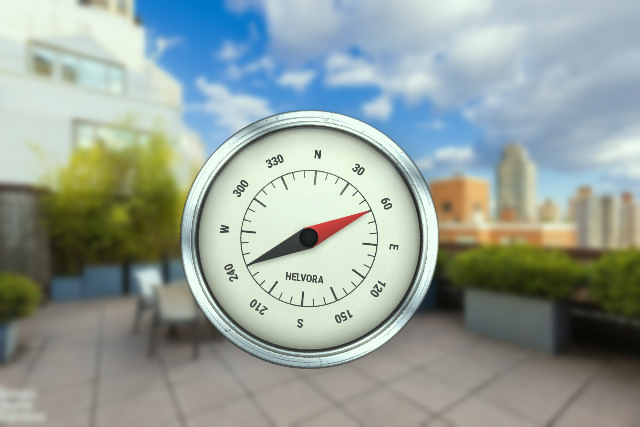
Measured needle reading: 60 °
